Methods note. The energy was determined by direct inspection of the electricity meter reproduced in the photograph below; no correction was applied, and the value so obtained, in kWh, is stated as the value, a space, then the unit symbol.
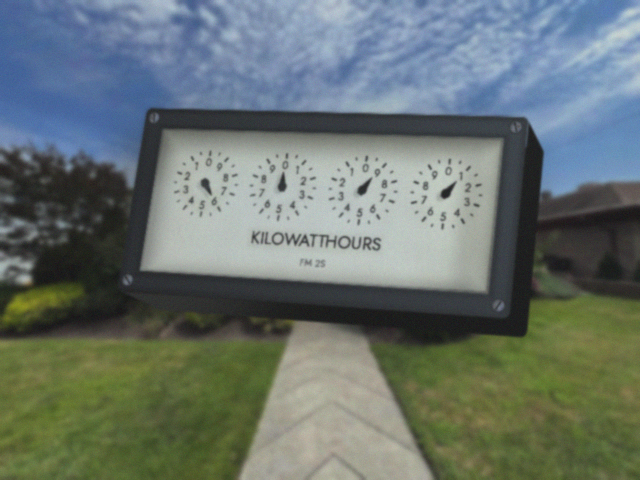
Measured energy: 5991 kWh
